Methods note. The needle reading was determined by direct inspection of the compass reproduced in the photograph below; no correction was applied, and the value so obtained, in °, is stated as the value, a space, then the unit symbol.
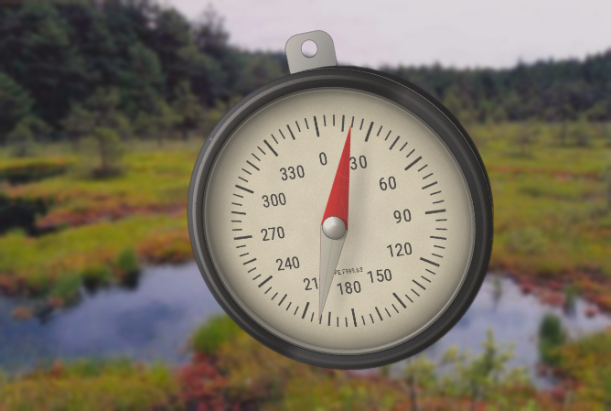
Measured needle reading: 20 °
